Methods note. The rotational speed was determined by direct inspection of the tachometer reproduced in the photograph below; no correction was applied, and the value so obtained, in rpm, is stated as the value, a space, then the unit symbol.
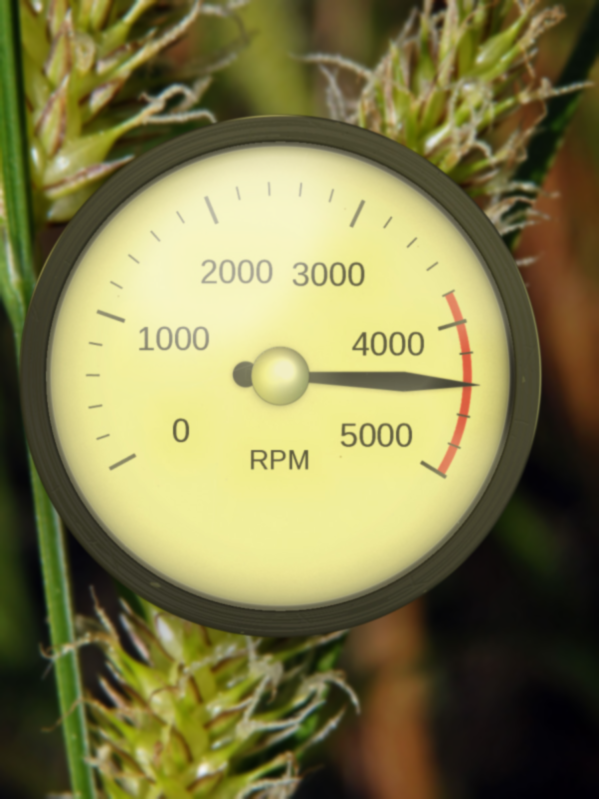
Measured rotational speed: 4400 rpm
